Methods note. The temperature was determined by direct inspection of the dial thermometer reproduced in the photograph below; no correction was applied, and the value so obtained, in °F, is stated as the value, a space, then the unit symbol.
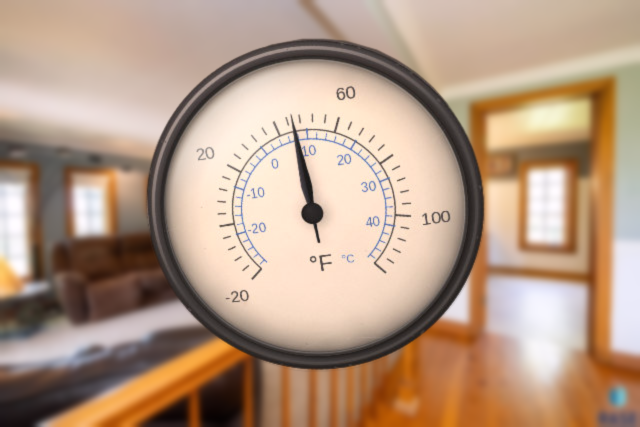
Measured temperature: 46 °F
